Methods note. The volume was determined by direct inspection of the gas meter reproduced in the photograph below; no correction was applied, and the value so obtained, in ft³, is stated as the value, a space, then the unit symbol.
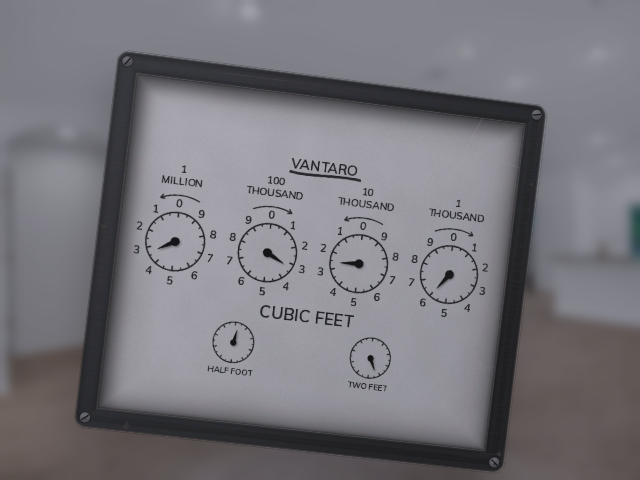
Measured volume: 332600 ft³
